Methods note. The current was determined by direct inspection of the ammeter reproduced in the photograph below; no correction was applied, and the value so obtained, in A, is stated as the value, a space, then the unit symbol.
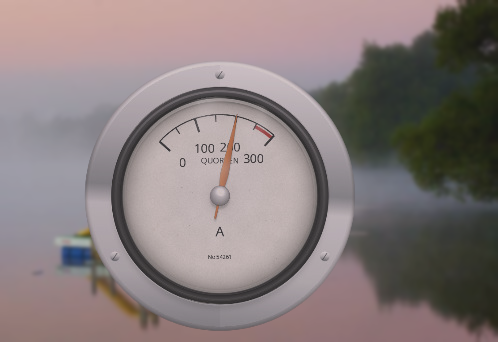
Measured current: 200 A
